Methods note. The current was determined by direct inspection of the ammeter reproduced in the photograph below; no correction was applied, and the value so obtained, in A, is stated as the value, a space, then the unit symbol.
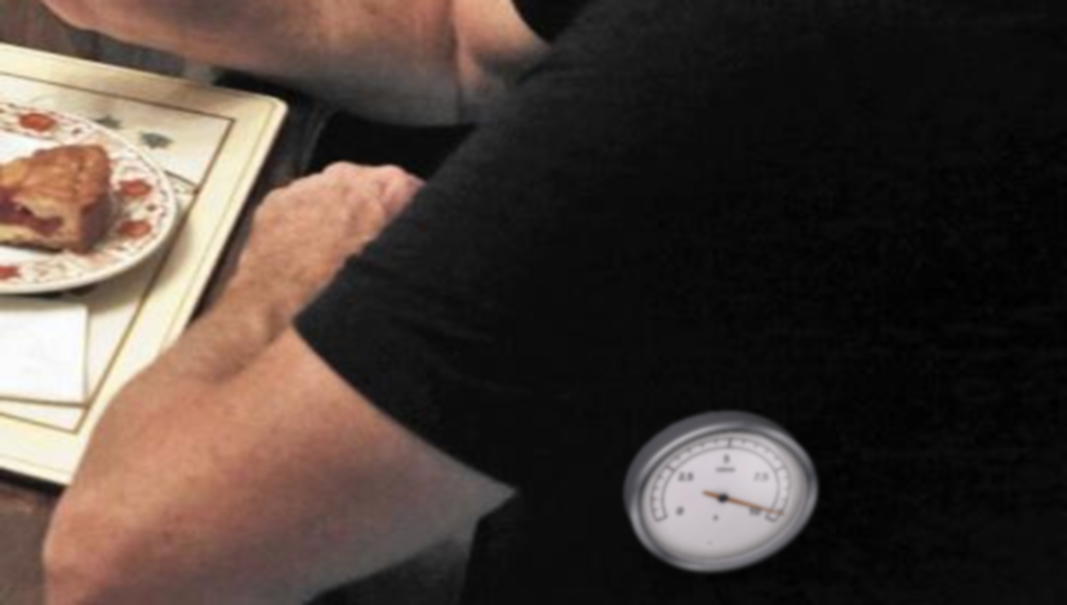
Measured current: 9.5 A
